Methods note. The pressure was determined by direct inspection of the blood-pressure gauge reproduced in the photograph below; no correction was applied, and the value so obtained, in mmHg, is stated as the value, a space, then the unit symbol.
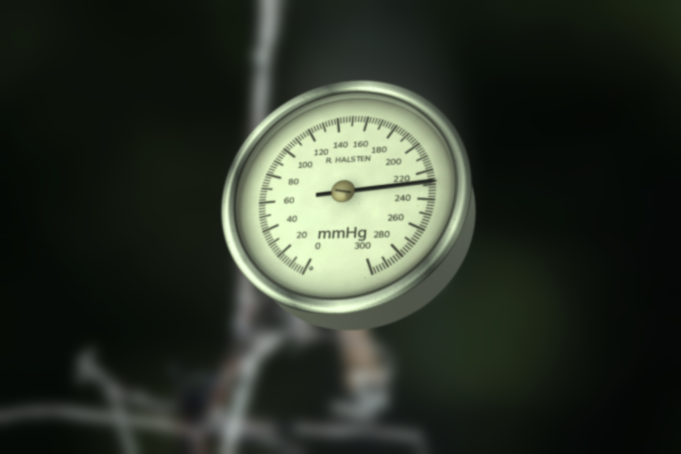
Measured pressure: 230 mmHg
